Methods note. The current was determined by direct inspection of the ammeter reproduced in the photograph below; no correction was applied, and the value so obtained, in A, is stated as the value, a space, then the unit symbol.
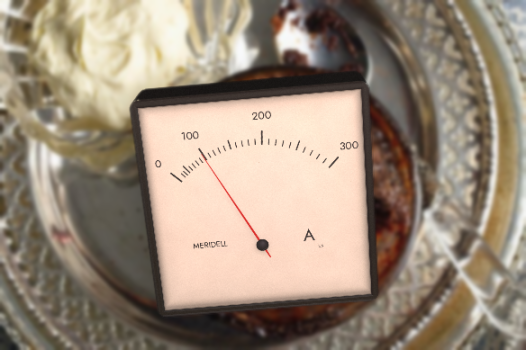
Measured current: 100 A
